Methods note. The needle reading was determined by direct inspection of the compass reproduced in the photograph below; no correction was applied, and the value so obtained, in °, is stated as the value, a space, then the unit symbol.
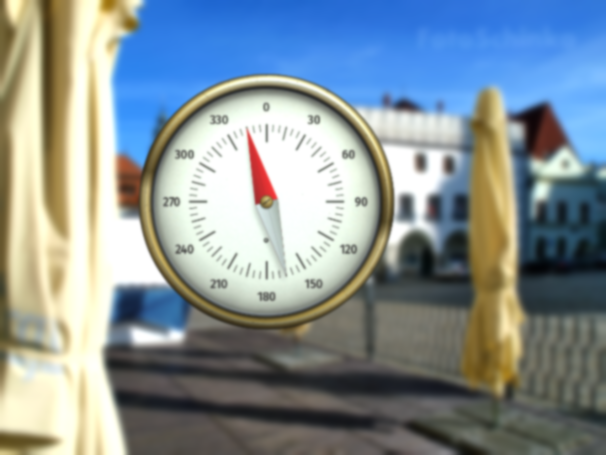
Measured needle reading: 345 °
